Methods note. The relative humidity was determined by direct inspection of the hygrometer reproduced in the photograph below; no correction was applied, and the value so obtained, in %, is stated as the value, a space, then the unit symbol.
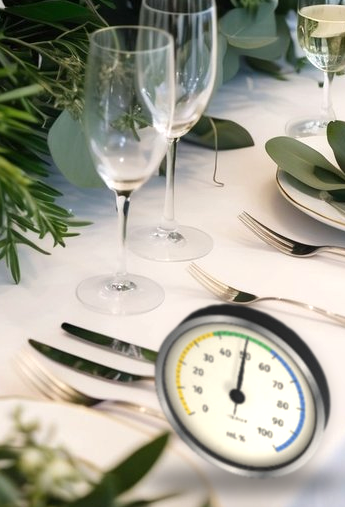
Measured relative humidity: 50 %
